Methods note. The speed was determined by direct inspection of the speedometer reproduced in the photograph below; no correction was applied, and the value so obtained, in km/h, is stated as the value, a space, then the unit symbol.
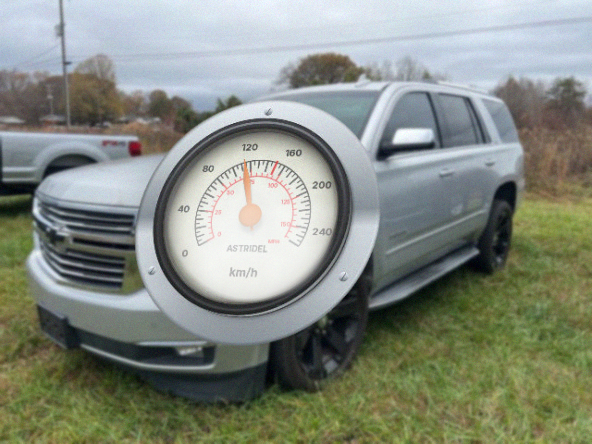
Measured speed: 115 km/h
